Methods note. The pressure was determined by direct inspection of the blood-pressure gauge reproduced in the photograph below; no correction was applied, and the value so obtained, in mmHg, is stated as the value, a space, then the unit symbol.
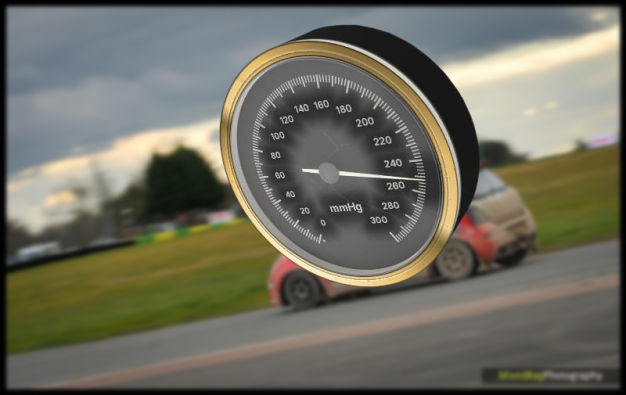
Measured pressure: 250 mmHg
